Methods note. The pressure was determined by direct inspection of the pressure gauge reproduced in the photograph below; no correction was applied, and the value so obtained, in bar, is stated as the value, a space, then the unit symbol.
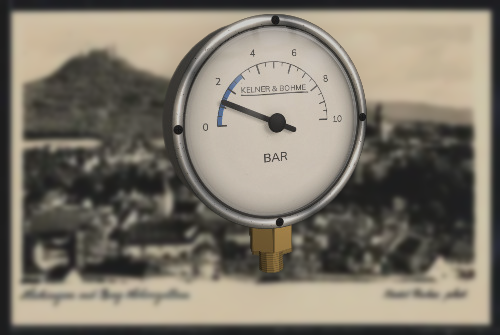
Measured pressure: 1.25 bar
